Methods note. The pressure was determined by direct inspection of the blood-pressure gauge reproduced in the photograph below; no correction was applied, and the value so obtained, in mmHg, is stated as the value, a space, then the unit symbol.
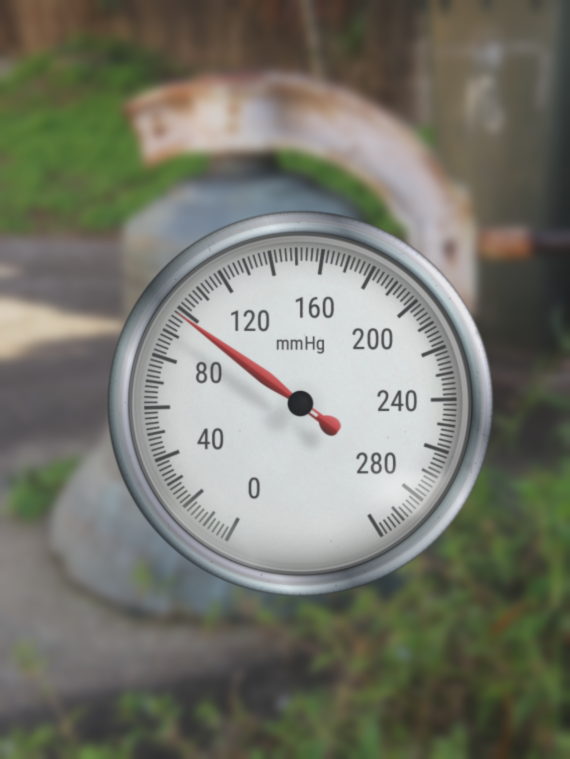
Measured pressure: 98 mmHg
